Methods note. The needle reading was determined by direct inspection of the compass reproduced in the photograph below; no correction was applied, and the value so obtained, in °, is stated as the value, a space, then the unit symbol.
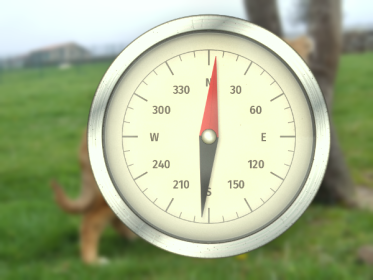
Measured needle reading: 5 °
